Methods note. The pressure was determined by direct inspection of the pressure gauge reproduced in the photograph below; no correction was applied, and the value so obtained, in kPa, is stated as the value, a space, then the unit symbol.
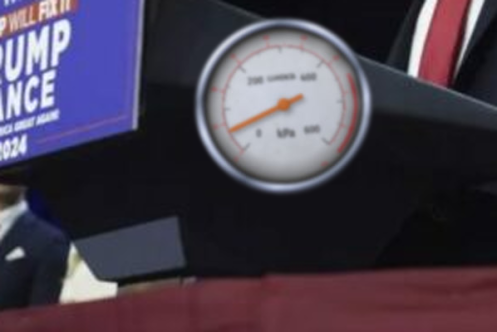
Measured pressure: 50 kPa
